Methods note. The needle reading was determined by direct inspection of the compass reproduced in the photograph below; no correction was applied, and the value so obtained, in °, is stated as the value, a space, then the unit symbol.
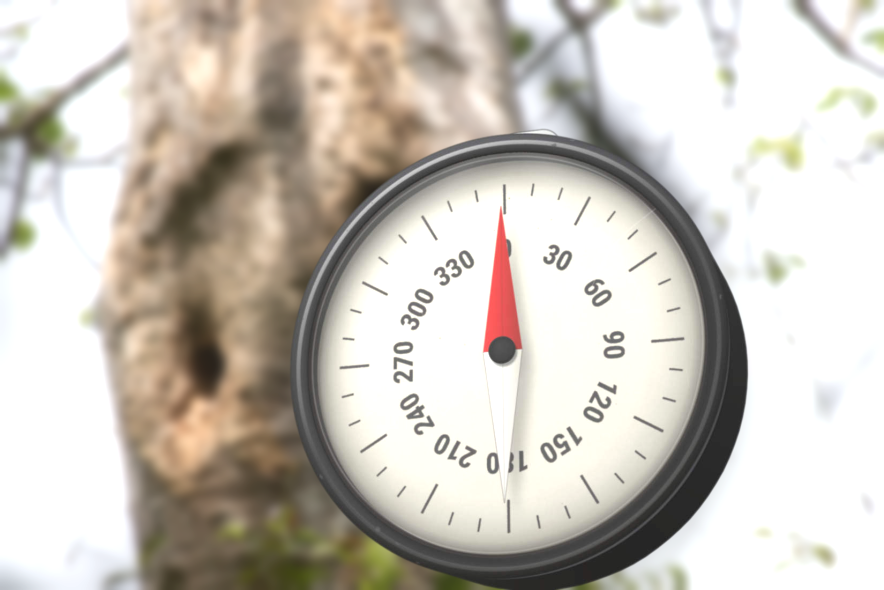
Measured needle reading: 0 °
